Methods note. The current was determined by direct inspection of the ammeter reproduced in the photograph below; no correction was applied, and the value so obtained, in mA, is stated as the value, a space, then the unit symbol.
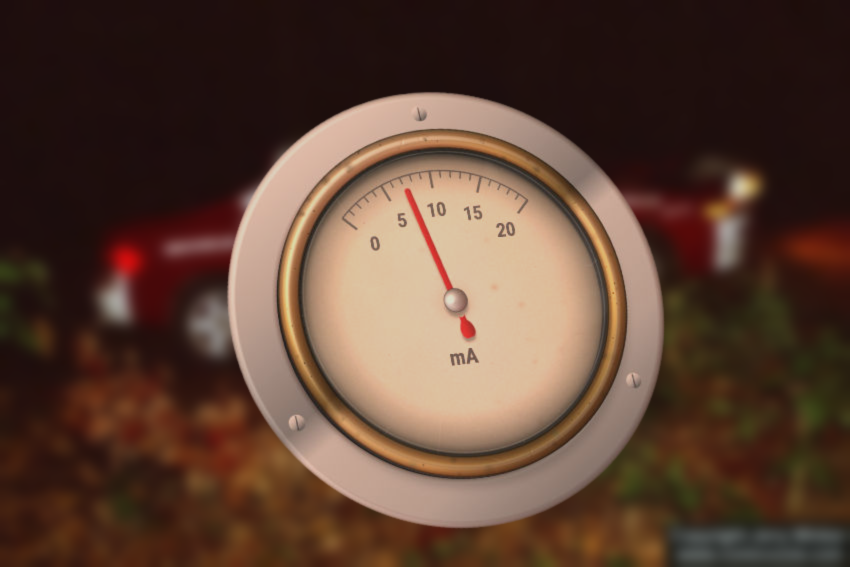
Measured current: 7 mA
